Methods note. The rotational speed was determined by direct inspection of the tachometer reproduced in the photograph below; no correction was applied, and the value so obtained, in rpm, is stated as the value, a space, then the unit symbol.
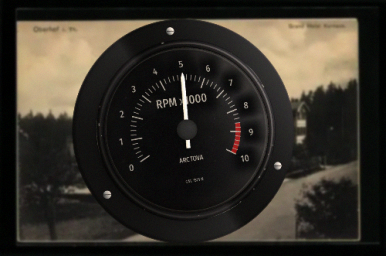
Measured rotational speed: 5000 rpm
